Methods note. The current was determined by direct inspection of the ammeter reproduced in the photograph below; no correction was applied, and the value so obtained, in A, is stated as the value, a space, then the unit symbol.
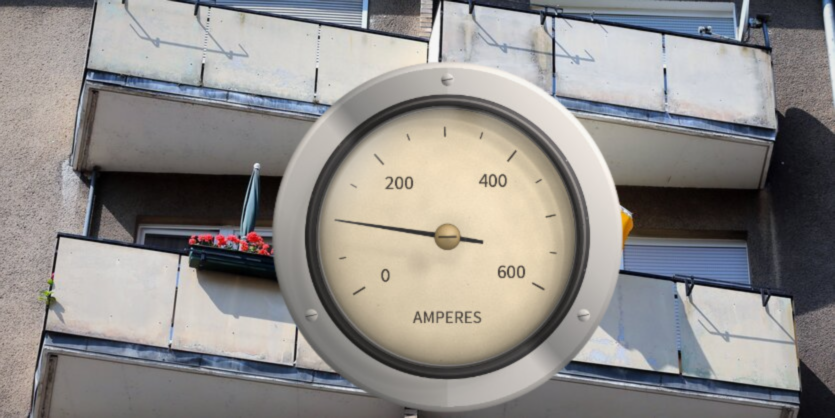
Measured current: 100 A
